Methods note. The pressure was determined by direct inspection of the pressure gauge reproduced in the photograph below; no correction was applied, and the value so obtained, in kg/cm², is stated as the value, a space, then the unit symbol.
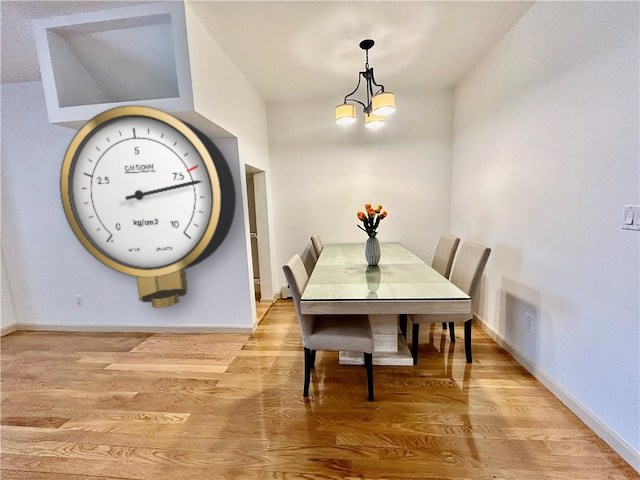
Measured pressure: 8 kg/cm²
